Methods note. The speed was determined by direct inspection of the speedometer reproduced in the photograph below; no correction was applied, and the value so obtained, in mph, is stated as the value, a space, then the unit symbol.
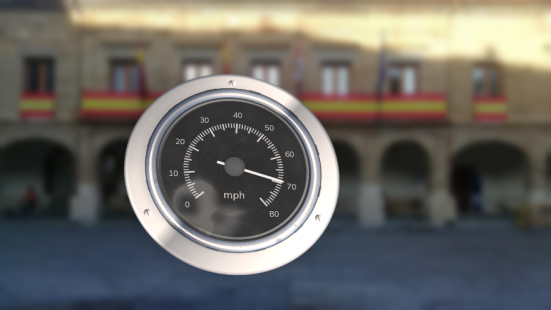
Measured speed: 70 mph
